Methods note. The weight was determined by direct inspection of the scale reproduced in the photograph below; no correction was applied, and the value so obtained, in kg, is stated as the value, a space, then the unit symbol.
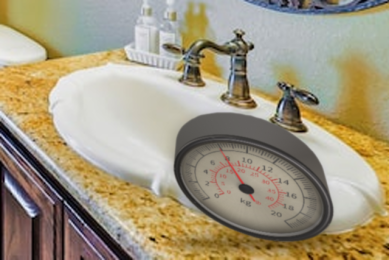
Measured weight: 8 kg
